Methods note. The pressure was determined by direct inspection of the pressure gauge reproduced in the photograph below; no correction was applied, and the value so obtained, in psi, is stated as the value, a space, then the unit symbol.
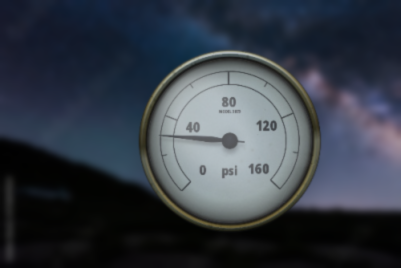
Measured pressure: 30 psi
